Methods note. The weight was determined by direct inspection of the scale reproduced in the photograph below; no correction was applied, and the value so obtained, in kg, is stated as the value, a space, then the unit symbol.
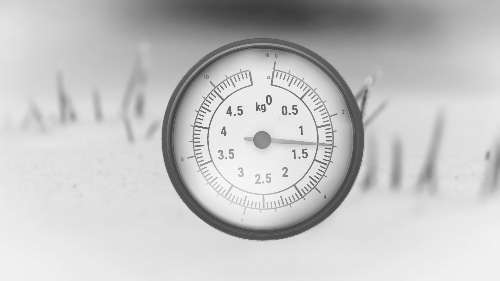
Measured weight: 1.25 kg
